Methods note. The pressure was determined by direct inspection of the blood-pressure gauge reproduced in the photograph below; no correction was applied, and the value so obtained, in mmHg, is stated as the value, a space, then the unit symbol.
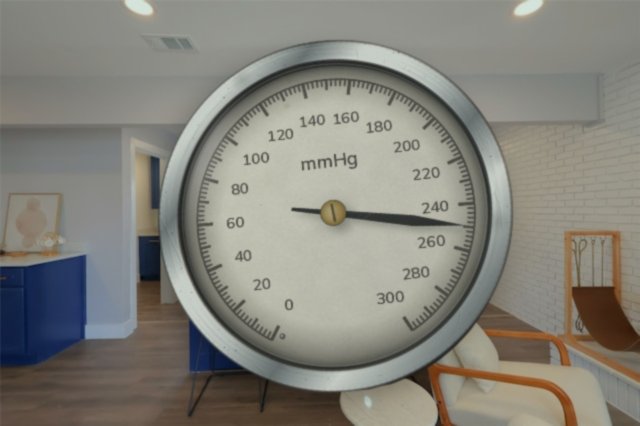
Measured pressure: 250 mmHg
